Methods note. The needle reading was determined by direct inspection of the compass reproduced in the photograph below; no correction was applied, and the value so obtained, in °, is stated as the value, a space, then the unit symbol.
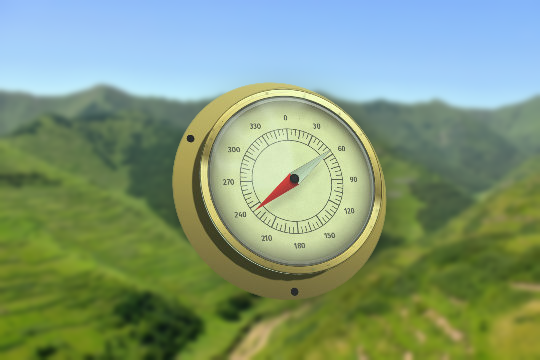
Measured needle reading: 235 °
